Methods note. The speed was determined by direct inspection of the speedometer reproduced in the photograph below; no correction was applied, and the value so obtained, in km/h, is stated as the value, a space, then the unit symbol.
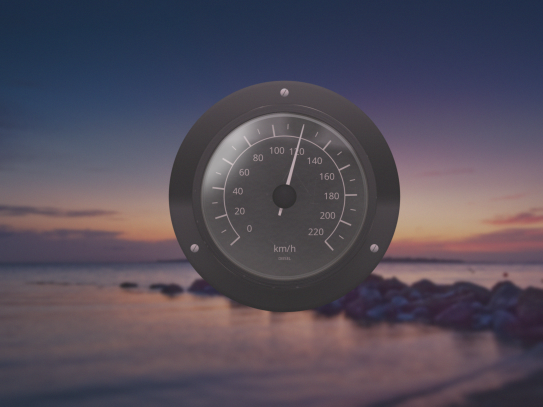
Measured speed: 120 km/h
